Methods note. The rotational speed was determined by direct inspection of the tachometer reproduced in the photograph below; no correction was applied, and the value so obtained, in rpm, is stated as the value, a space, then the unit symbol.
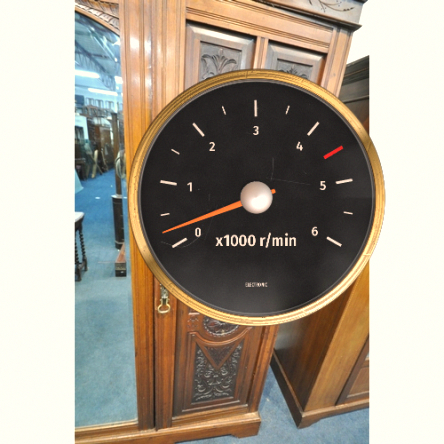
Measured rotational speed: 250 rpm
